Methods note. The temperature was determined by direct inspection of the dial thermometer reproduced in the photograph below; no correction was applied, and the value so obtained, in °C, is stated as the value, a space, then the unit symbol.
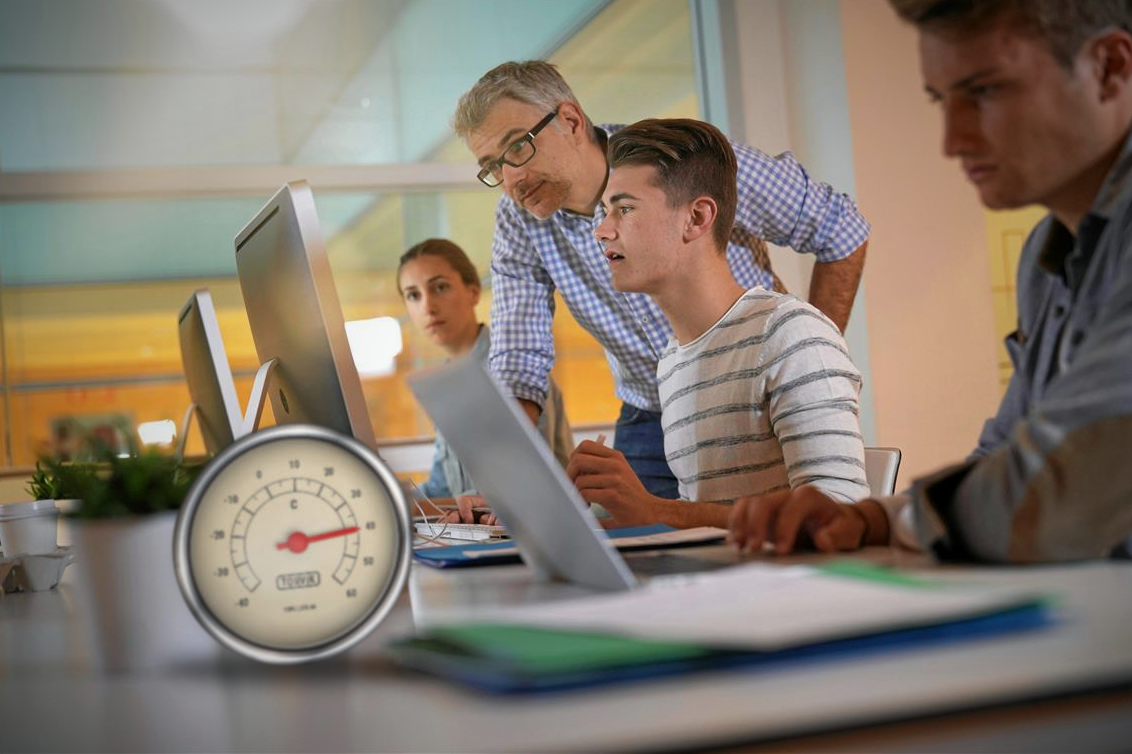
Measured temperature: 40 °C
